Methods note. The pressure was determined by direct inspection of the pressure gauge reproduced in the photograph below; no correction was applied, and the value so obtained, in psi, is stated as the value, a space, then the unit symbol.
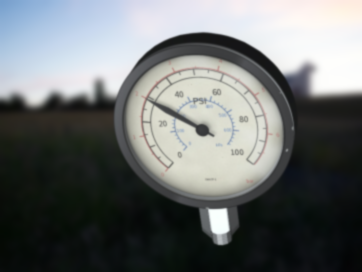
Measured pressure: 30 psi
